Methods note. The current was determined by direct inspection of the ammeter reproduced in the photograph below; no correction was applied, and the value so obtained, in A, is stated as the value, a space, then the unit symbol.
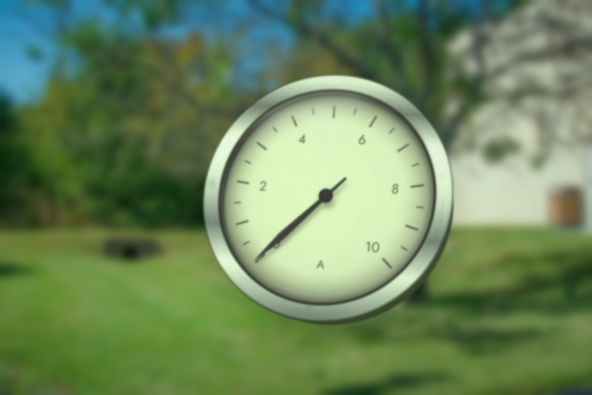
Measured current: 0 A
